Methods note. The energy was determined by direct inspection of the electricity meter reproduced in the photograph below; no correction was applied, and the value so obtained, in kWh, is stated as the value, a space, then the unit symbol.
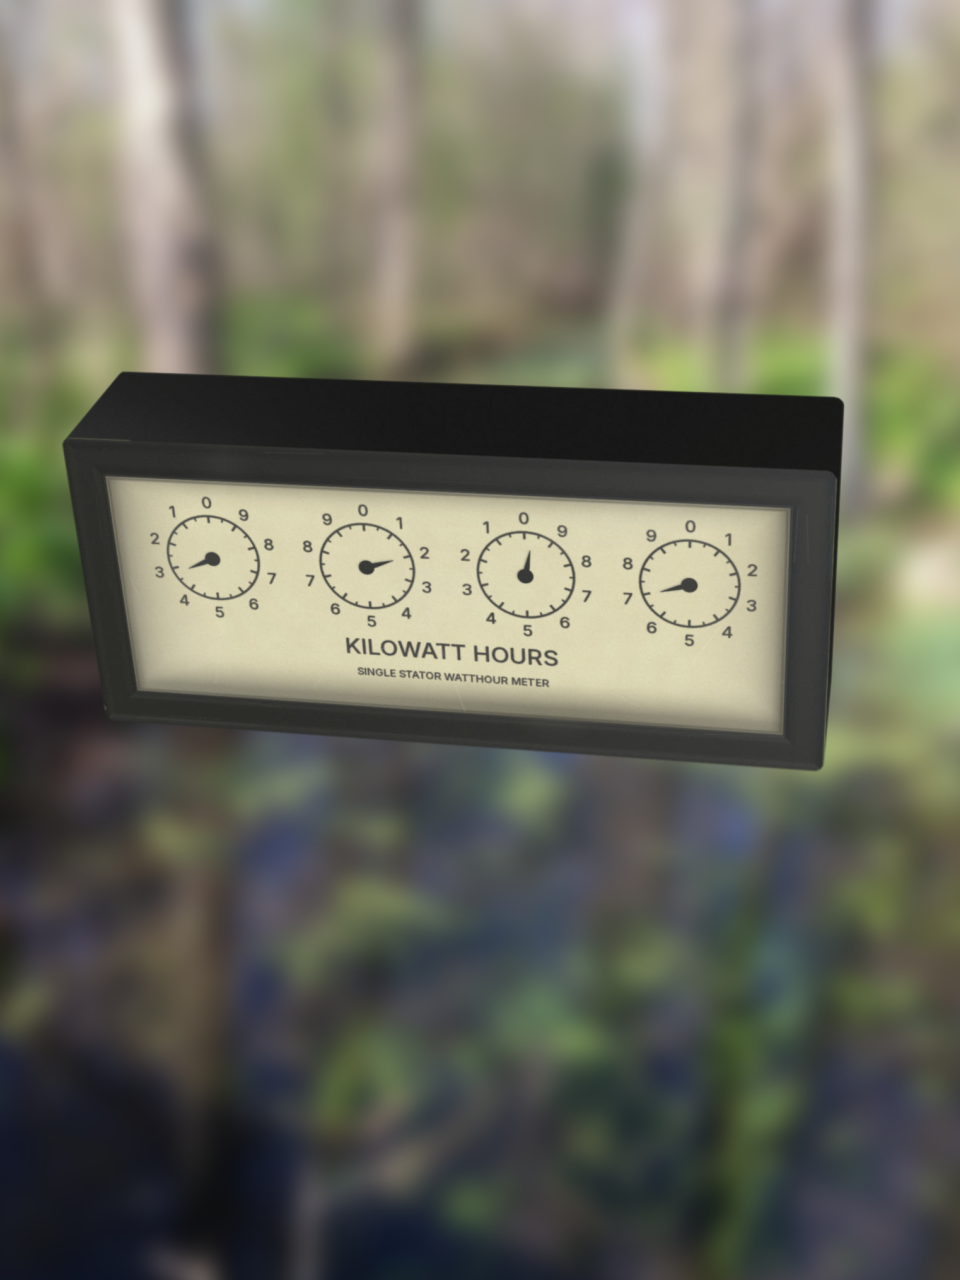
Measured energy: 3197 kWh
